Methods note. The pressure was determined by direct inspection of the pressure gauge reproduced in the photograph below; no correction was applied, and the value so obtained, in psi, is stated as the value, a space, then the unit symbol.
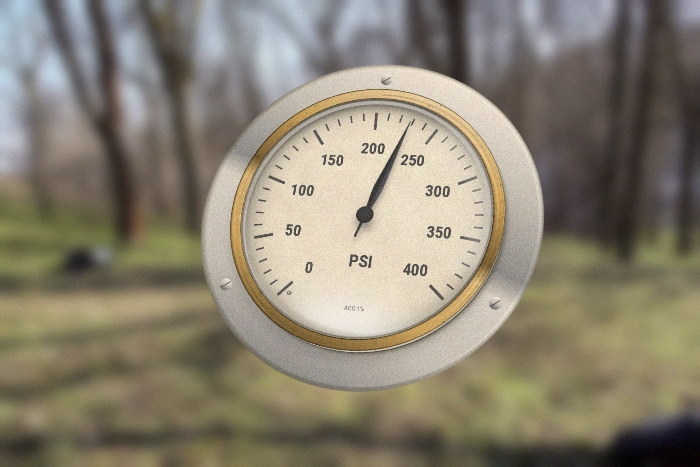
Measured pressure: 230 psi
